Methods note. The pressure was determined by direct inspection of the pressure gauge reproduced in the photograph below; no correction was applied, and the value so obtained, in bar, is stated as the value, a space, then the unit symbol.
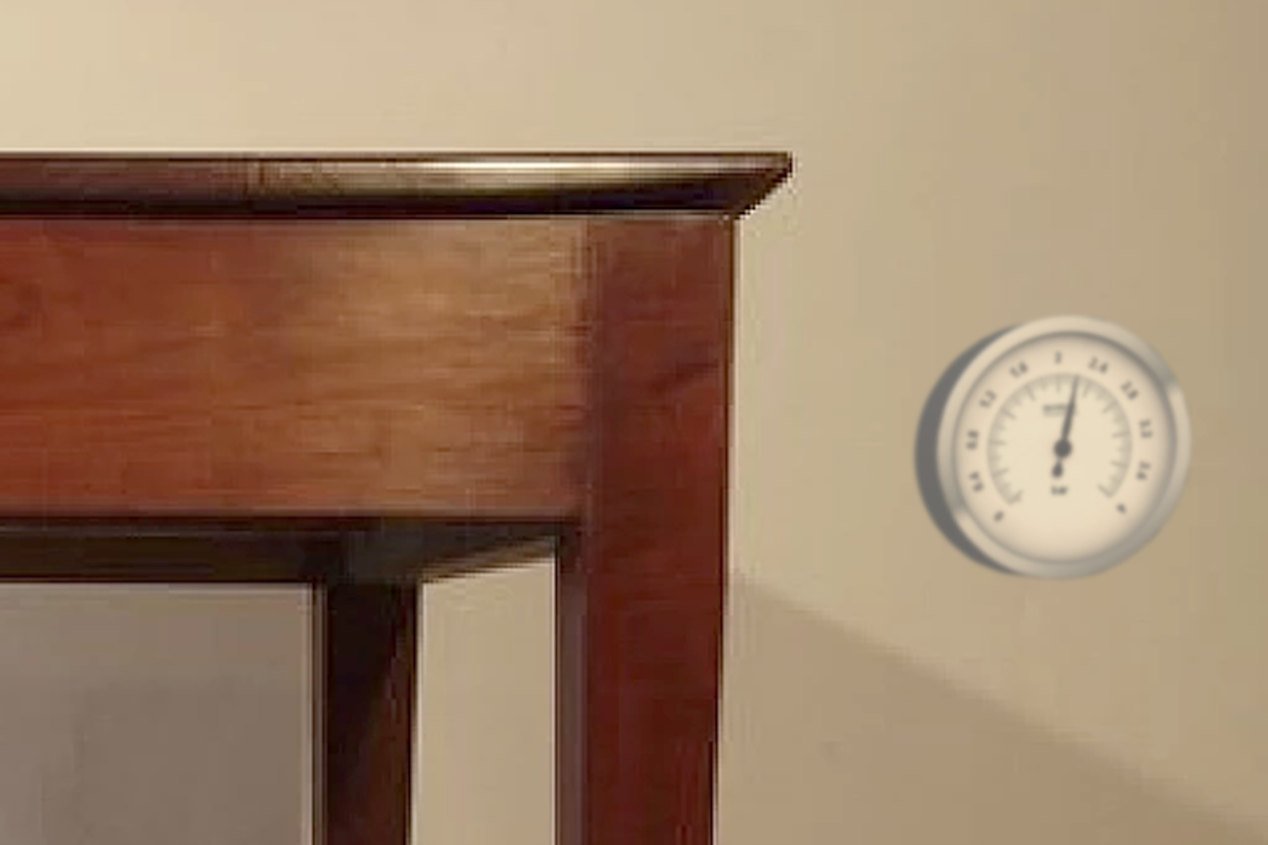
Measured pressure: 2.2 bar
